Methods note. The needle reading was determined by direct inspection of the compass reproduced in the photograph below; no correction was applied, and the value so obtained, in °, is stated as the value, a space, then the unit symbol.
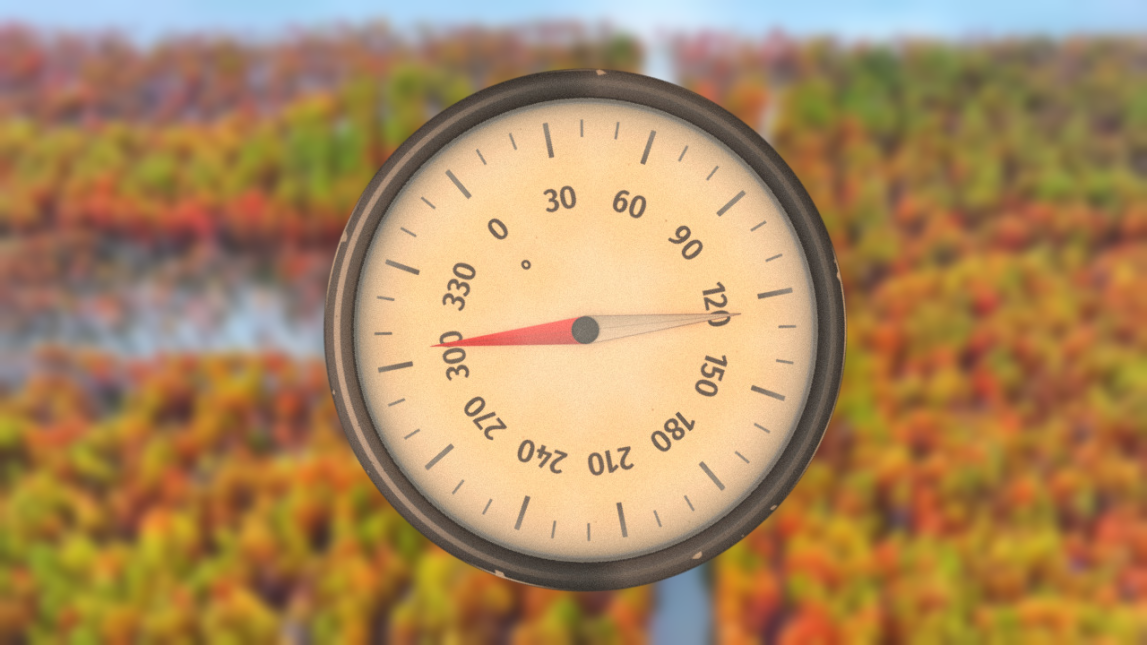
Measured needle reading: 305 °
